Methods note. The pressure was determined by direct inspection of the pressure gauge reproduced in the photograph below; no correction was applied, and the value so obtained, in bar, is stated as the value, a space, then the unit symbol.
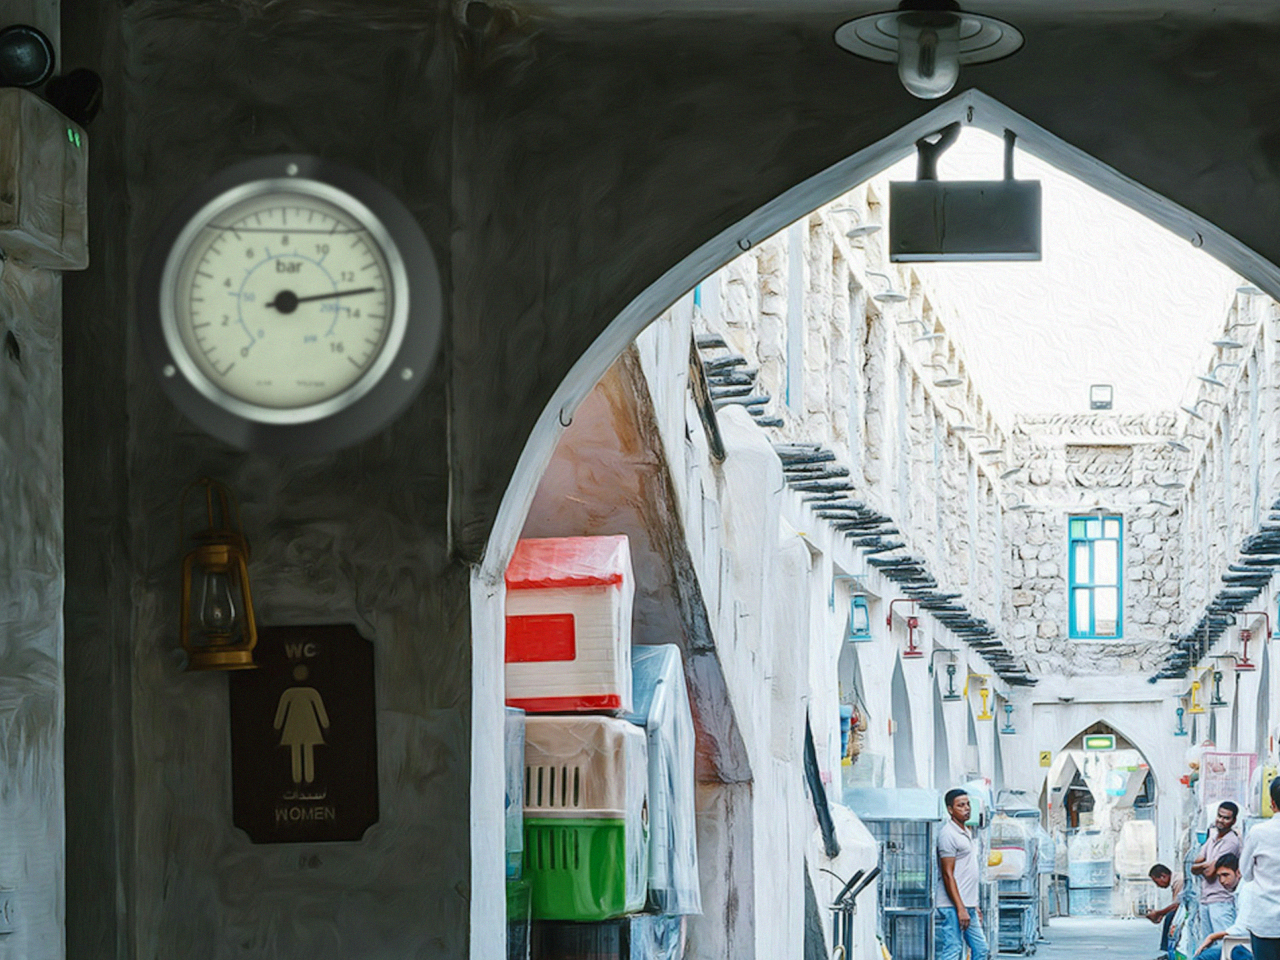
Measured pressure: 13 bar
